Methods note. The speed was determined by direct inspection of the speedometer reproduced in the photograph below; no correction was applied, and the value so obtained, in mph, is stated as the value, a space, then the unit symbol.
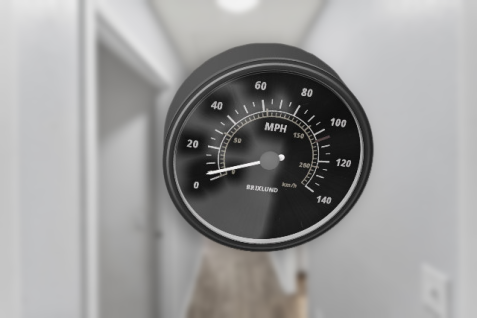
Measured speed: 5 mph
